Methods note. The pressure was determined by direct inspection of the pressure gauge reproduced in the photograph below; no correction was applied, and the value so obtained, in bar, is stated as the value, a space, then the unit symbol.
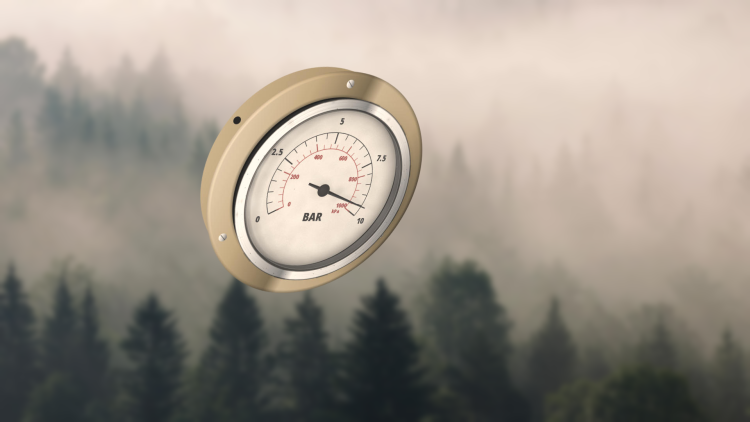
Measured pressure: 9.5 bar
